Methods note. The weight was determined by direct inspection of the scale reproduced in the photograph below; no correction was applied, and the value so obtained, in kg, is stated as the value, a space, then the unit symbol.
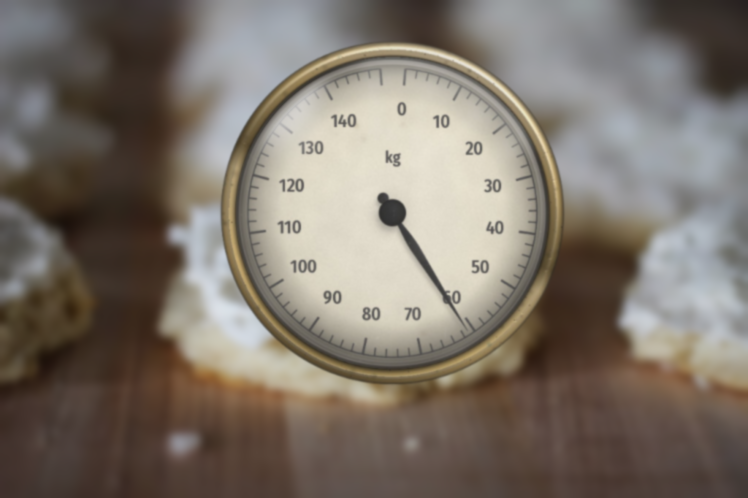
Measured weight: 61 kg
